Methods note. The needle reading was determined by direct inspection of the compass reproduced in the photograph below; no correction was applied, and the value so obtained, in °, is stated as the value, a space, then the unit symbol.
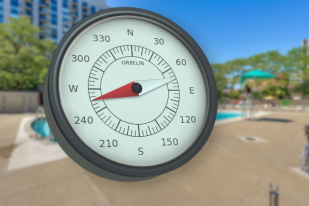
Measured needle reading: 255 °
